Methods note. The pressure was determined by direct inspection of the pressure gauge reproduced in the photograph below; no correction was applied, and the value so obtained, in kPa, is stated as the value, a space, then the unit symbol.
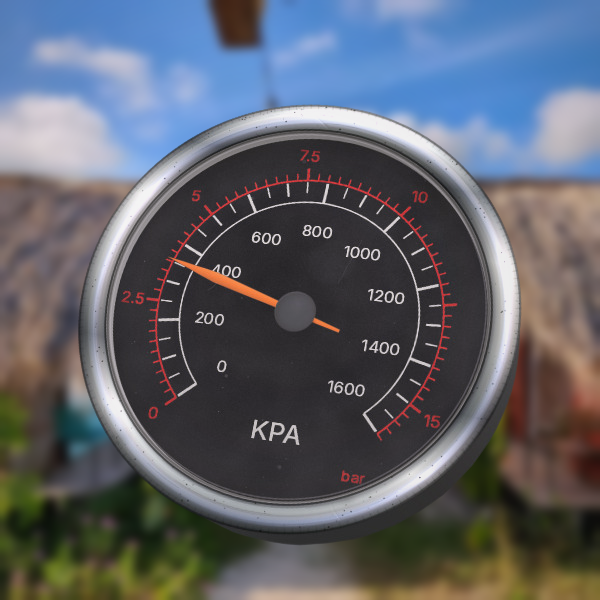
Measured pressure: 350 kPa
